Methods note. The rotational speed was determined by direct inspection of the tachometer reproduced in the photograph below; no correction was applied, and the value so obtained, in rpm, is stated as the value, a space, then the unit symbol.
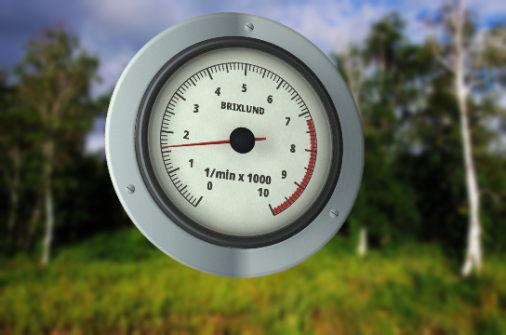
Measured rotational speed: 1600 rpm
